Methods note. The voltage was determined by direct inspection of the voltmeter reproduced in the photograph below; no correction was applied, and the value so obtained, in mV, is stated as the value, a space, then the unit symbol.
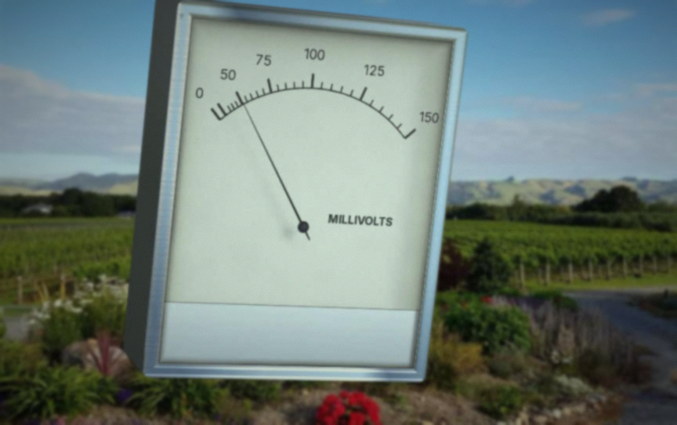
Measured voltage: 50 mV
